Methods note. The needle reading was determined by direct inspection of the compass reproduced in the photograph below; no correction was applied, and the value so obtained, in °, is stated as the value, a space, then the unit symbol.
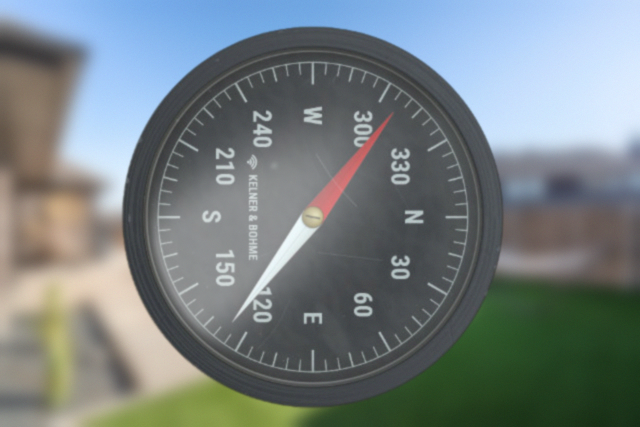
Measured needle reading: 307.5 °
